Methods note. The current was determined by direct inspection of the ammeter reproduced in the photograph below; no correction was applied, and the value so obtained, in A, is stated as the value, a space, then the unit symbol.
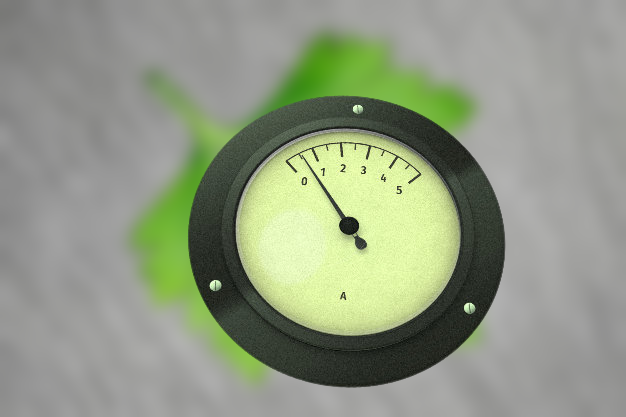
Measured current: 0.5 A
